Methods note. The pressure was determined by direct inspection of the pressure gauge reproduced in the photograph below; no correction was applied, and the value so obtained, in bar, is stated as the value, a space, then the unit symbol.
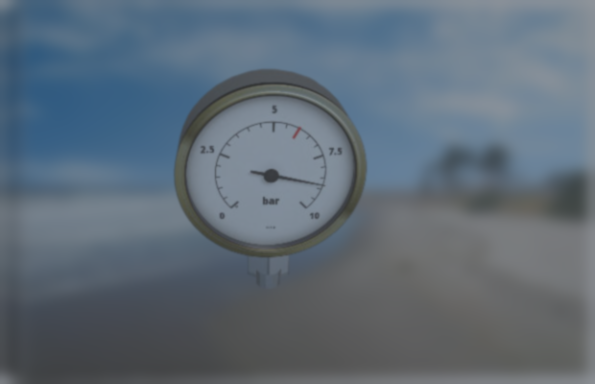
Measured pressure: 8.75 bar
